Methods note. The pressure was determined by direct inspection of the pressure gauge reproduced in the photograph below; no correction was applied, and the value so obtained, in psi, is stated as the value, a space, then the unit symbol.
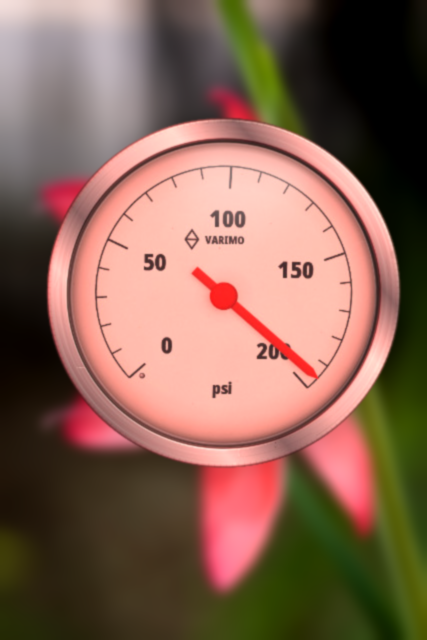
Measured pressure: 195 psi
